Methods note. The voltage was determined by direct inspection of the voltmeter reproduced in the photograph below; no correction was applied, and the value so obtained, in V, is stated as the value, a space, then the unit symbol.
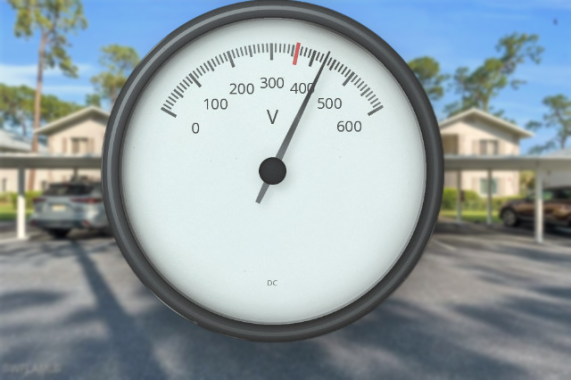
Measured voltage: 430 V
